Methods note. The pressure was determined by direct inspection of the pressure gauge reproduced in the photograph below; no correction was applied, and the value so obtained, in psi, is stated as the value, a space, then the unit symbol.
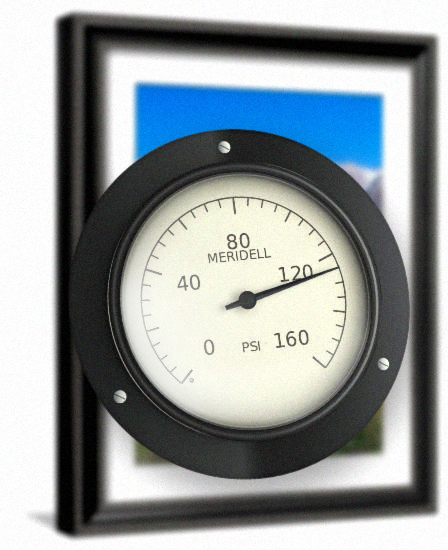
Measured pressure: 125 psi
